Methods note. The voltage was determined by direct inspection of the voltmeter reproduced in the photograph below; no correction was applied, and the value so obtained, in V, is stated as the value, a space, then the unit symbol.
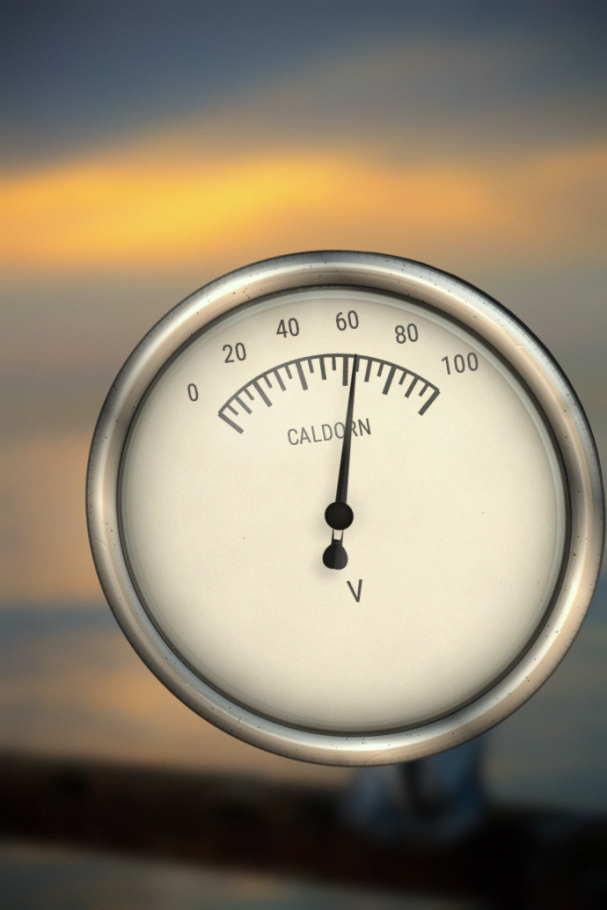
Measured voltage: 65 V
